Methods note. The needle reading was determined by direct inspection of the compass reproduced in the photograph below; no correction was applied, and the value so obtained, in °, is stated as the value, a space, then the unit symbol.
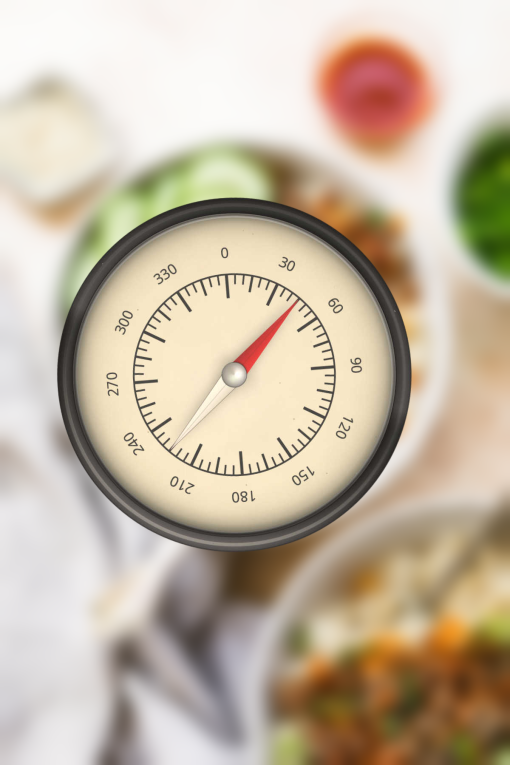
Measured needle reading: 45 °
